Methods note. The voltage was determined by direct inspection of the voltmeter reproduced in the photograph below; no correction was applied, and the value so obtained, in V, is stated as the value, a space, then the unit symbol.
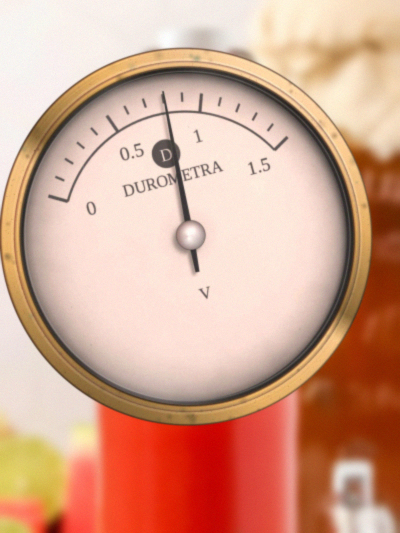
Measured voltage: 0.8 V
